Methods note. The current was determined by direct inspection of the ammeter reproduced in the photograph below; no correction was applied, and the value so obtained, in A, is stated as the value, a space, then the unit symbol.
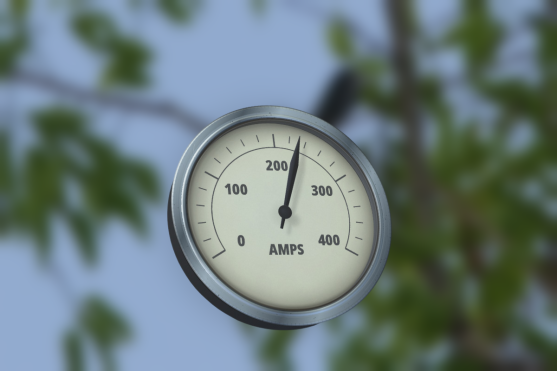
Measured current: 230 A
